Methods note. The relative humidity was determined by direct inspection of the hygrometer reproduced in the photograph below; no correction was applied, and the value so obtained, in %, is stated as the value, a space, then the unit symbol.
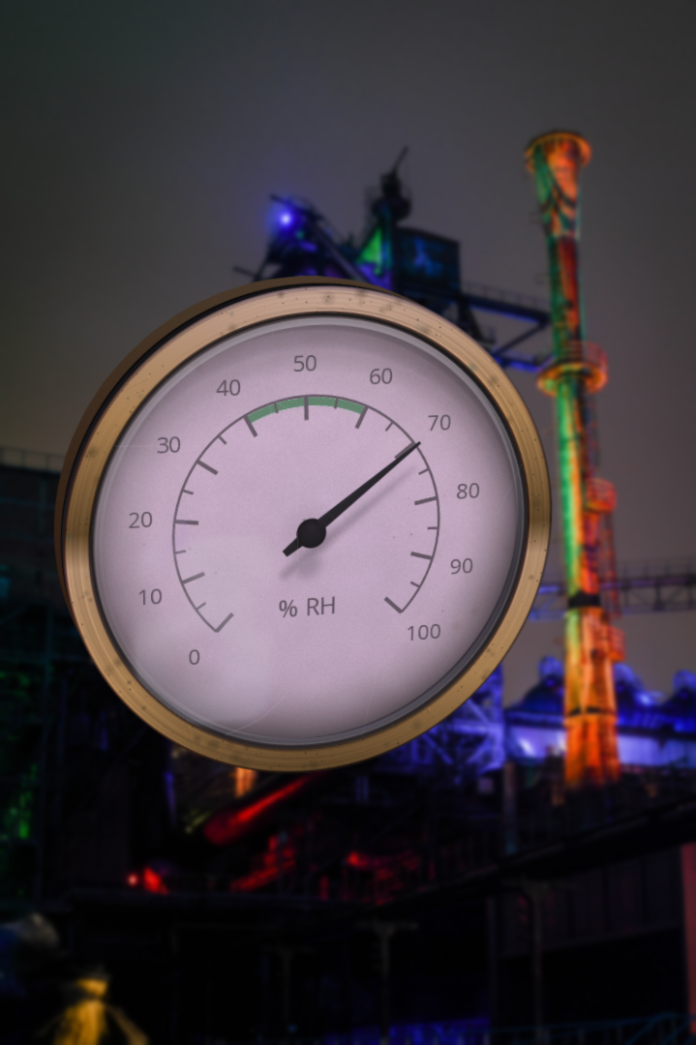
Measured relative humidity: 70 %
